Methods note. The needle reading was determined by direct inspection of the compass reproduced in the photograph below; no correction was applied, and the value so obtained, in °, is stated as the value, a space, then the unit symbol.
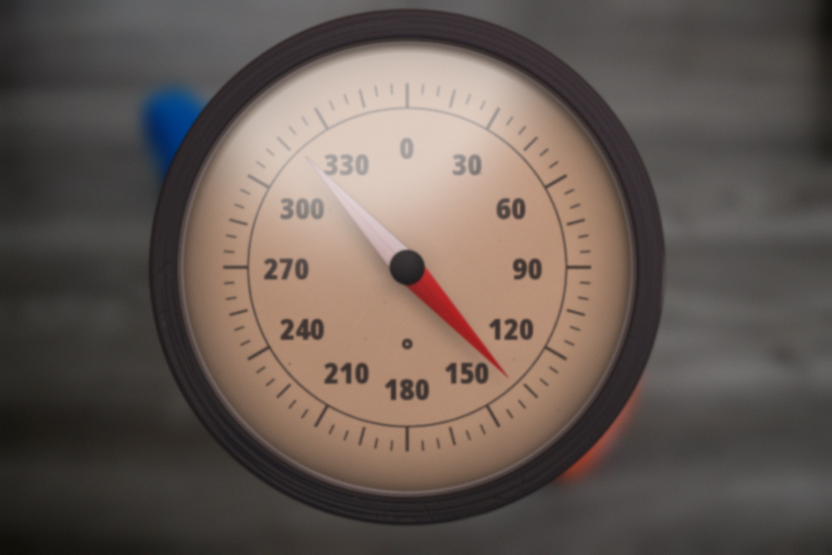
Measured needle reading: 137.5 °
